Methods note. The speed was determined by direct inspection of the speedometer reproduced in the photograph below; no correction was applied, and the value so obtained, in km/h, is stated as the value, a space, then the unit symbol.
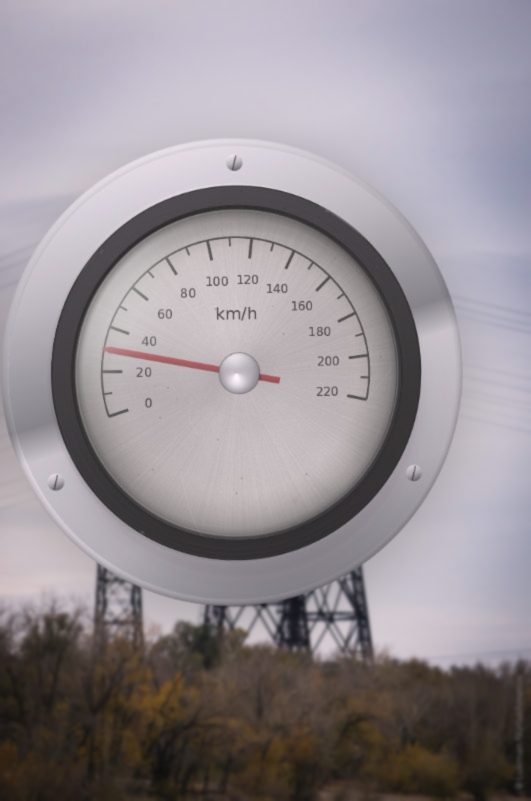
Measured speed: 30 km/h
